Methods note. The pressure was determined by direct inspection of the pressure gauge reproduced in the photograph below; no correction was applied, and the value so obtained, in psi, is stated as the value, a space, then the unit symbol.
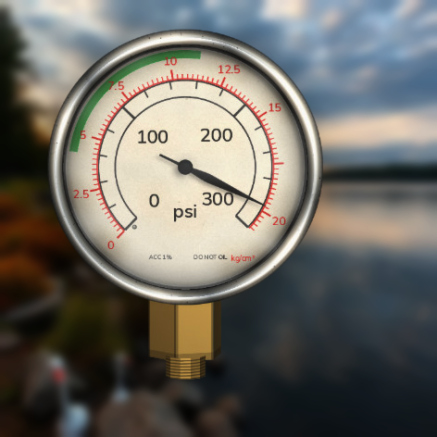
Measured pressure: 280 psi
